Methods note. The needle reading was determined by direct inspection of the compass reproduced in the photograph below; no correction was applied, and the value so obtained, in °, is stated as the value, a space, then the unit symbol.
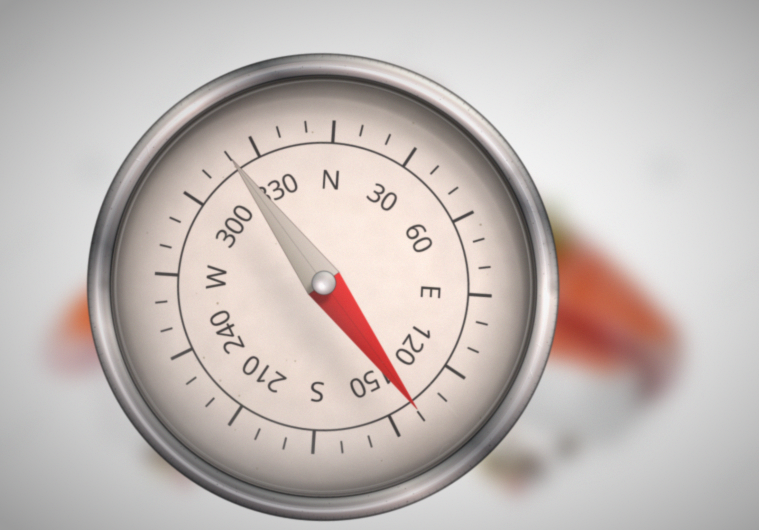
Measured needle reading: 140 °
